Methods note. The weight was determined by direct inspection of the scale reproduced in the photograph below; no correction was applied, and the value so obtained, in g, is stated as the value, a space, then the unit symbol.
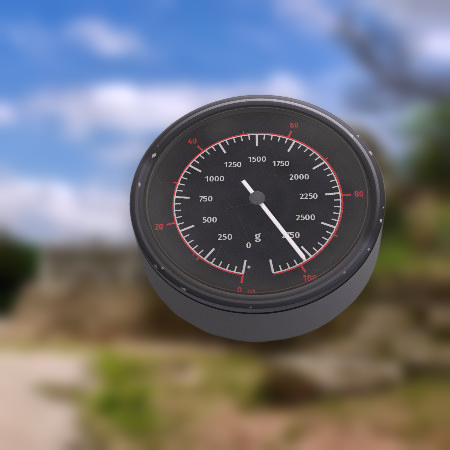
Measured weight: 2800 g
